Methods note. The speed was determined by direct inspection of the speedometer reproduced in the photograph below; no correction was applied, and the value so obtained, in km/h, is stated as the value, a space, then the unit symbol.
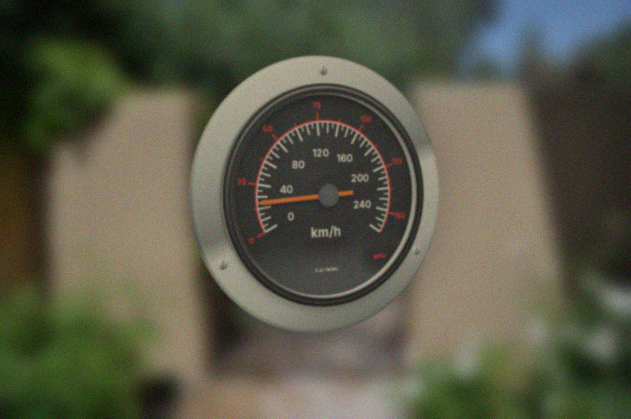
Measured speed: 25 km/h
